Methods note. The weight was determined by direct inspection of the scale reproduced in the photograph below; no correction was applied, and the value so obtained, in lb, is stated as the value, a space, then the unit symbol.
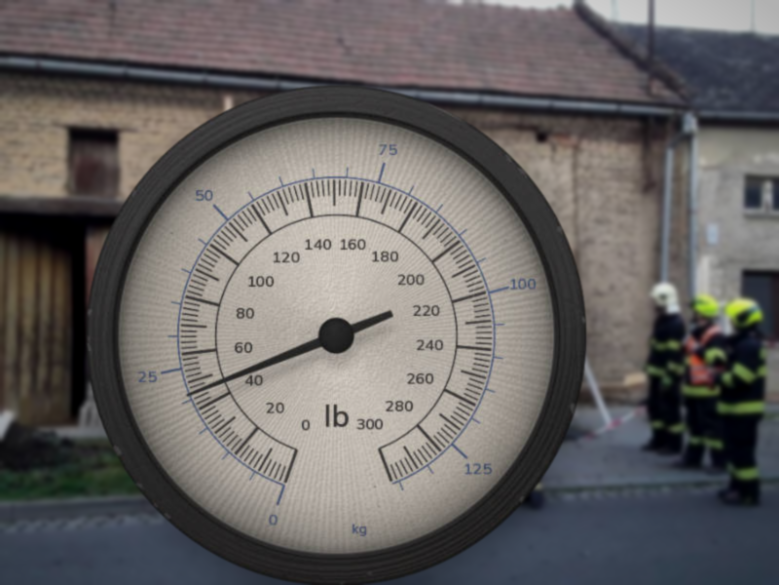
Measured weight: 46 lb
